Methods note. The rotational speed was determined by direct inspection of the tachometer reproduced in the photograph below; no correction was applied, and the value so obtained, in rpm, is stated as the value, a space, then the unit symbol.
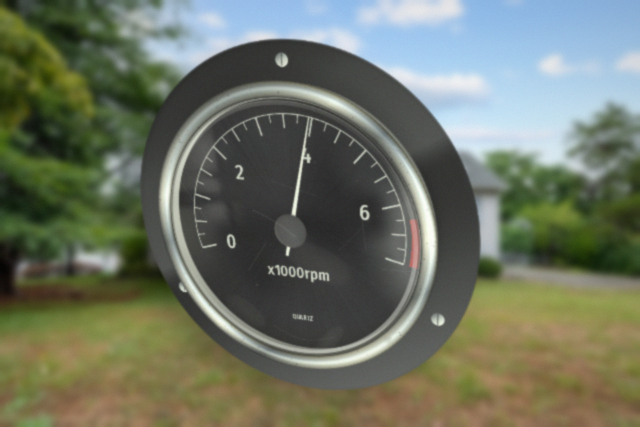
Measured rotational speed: 4000 rpm
